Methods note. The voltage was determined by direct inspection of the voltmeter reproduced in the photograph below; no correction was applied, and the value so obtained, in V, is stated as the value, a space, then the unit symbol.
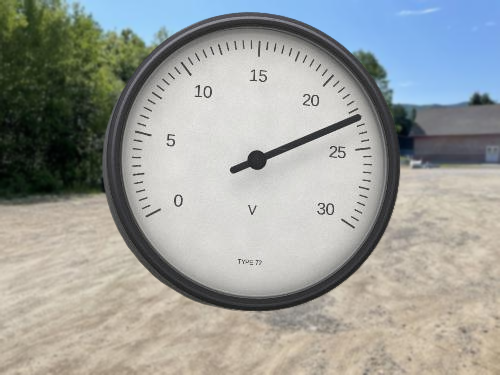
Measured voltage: 23 V
